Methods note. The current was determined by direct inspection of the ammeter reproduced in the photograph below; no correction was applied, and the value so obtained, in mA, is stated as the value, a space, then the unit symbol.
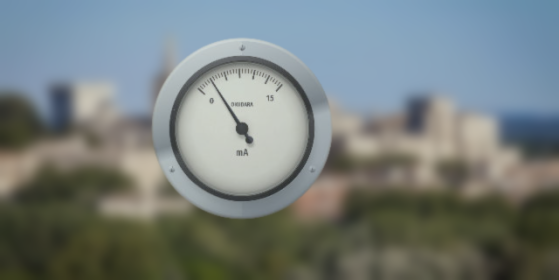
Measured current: 2.5 mA
